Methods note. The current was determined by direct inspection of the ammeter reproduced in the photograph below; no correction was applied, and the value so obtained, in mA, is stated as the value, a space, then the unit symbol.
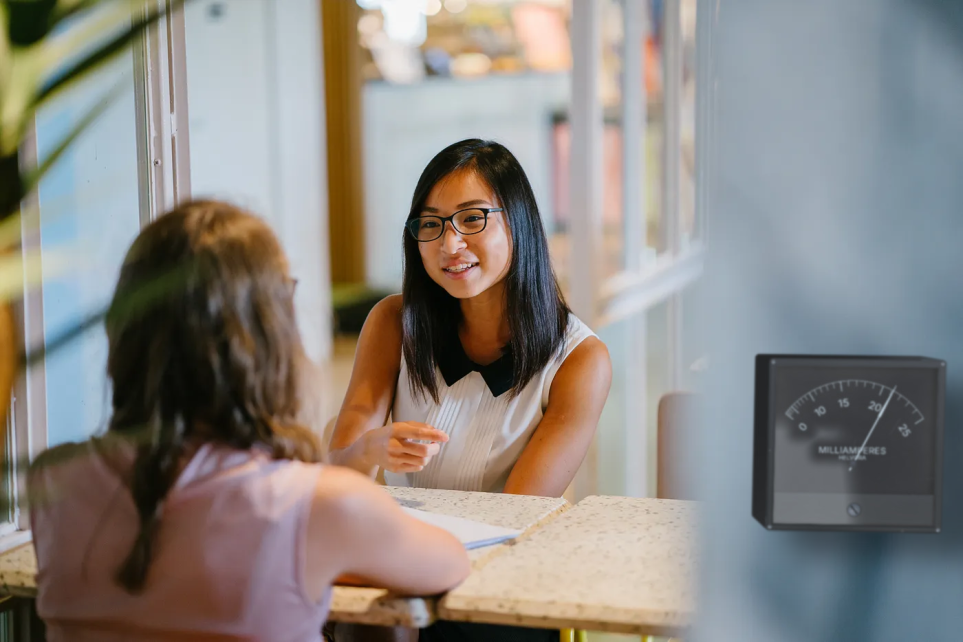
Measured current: 21 mA
